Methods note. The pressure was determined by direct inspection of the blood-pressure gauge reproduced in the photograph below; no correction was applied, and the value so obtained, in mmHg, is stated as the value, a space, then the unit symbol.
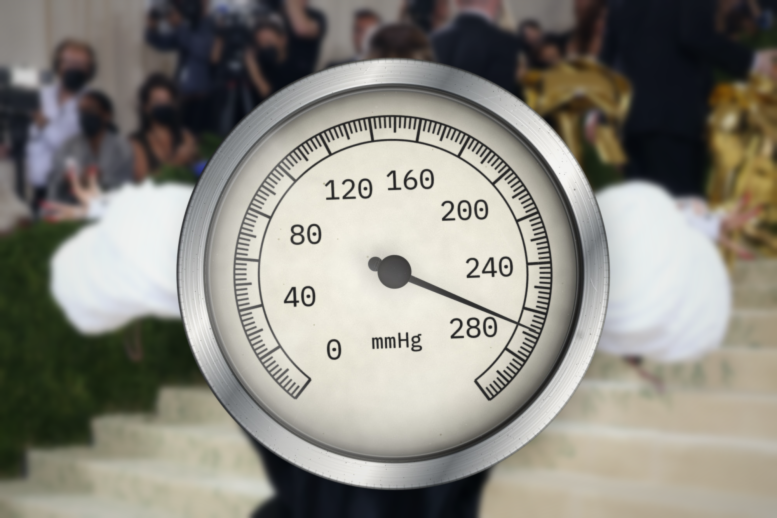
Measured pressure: 268 mmHg
